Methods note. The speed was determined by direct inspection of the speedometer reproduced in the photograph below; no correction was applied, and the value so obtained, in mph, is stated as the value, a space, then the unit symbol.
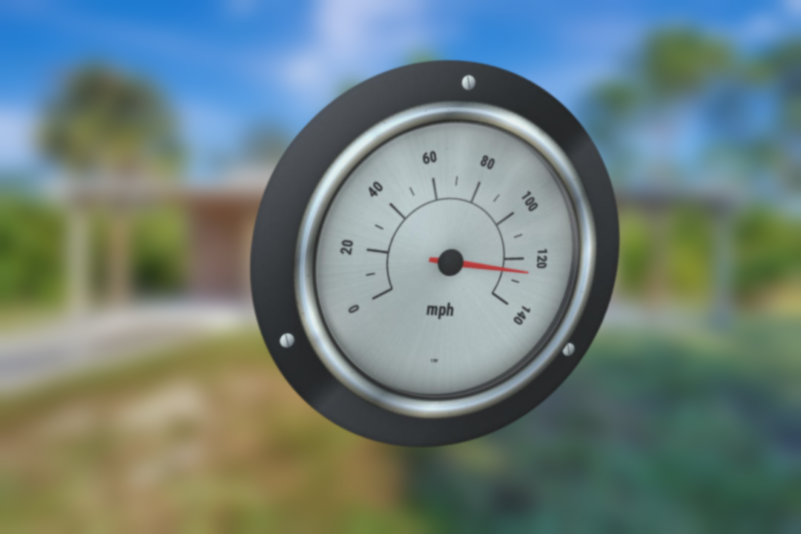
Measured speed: 125 mph
